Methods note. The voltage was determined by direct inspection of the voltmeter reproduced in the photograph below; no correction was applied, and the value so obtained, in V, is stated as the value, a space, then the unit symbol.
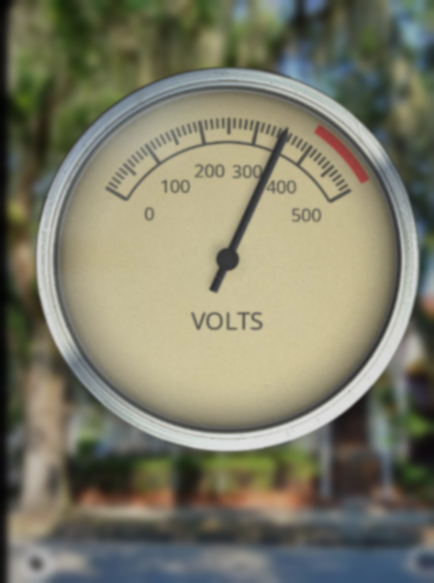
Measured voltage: 350 V
